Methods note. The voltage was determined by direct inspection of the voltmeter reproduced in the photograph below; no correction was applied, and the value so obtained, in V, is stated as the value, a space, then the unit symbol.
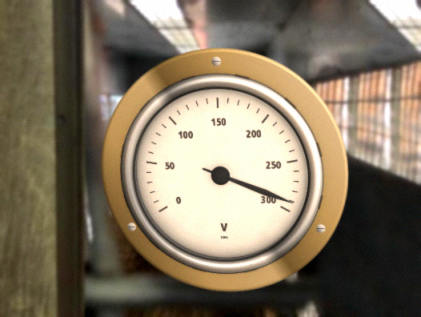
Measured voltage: 290 V
